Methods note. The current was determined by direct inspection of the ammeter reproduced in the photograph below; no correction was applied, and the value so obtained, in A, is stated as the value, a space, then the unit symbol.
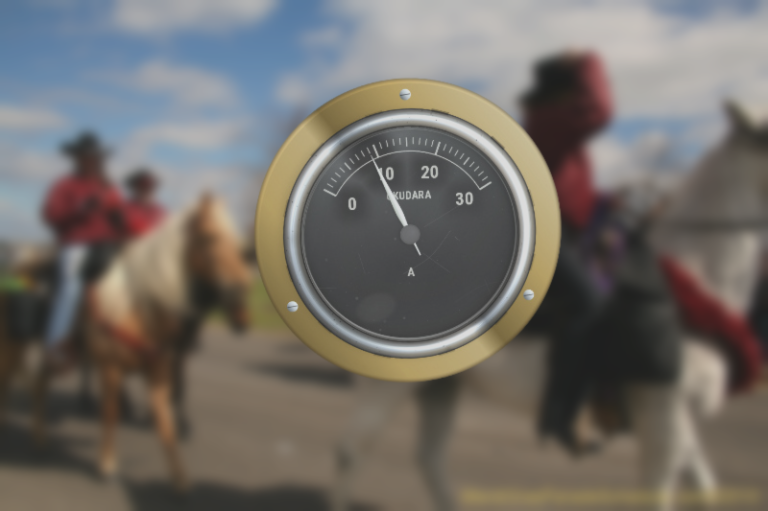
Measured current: 9 A
